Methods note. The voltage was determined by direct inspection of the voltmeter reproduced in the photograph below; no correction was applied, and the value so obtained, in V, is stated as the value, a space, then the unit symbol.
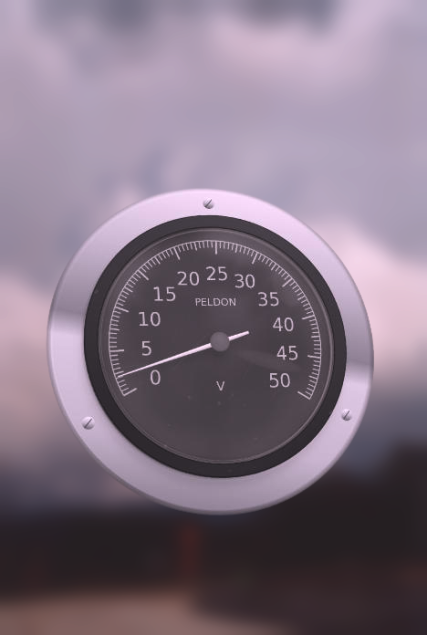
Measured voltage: 2 V
